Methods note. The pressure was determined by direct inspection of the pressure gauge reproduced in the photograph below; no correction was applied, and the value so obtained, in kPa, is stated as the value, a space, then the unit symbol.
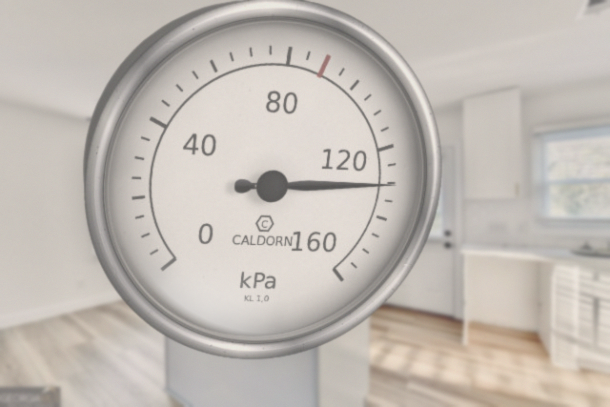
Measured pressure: 130 kPa
